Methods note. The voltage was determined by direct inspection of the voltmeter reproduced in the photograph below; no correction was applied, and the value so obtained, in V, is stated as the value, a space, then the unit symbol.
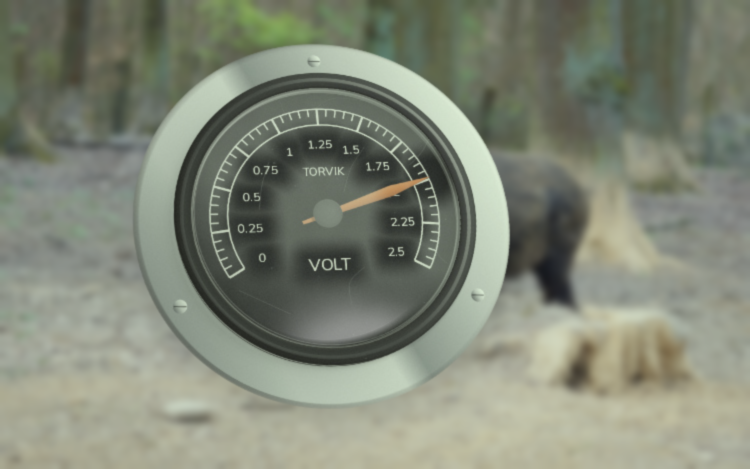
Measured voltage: 2 V
